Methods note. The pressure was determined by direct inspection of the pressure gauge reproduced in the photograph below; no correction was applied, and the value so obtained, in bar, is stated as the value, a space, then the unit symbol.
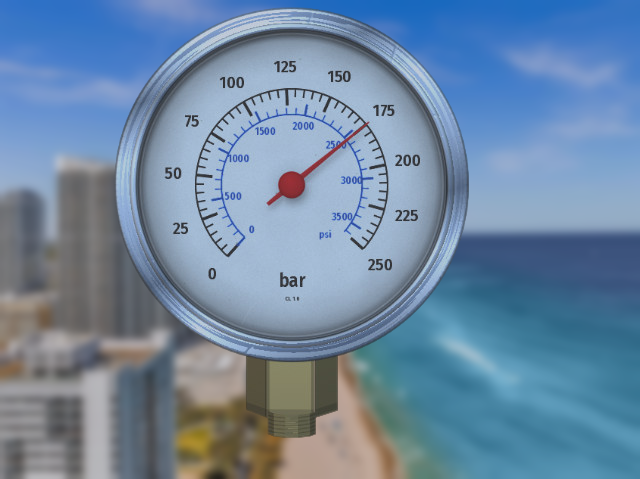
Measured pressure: 175 bar
